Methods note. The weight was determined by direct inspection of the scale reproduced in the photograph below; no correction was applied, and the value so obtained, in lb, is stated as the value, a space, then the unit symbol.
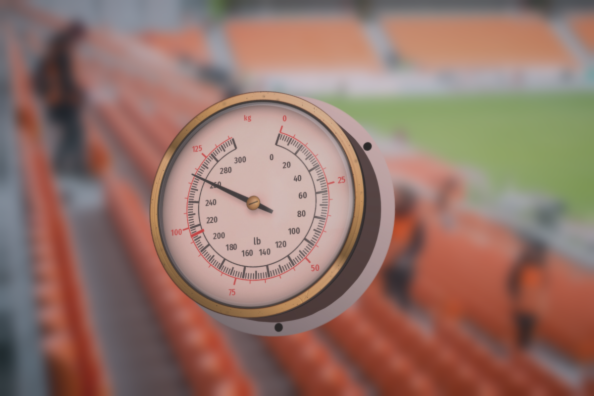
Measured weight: 260 lb
